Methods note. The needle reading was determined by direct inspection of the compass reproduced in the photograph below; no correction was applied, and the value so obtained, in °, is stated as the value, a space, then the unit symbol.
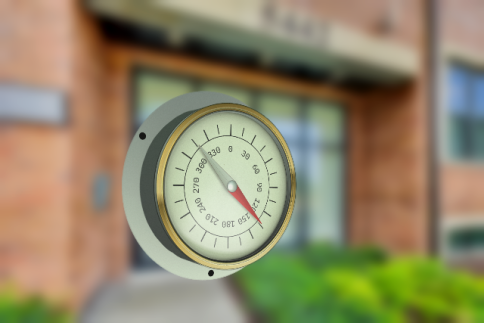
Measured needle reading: 135 °
